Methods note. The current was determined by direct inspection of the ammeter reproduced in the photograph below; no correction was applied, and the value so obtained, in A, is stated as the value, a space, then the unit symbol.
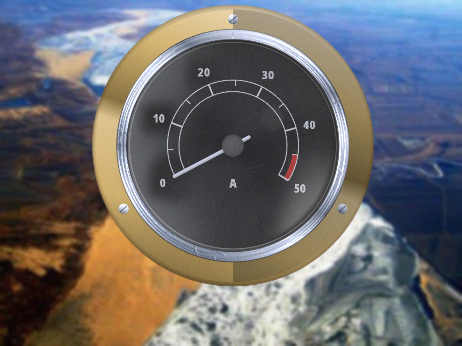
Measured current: 0 A
